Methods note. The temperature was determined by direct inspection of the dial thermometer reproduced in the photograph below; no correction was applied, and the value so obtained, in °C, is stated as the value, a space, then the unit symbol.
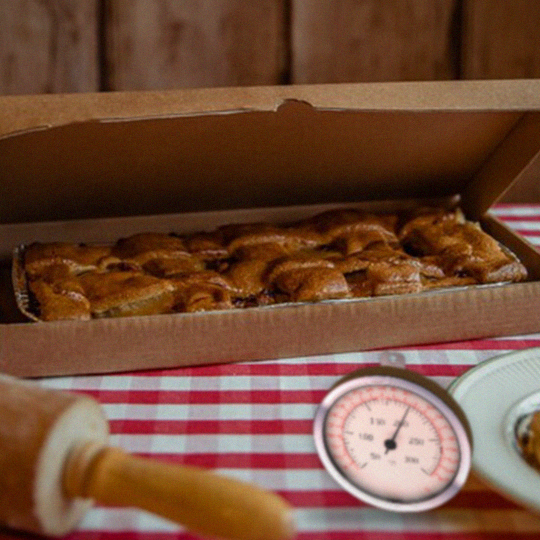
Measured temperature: 200 °C
